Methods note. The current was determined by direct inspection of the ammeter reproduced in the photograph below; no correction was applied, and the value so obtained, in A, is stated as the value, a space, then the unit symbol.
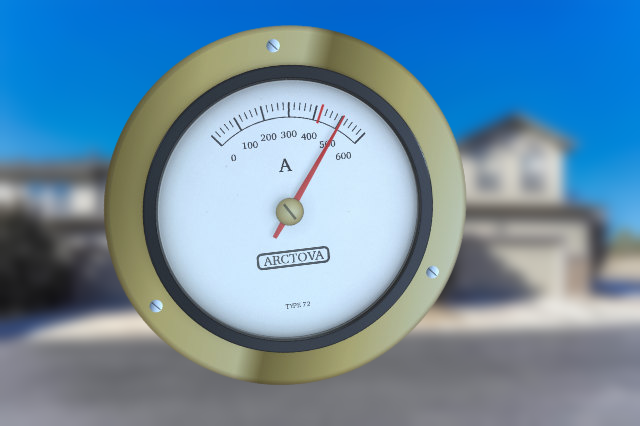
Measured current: 500 A
